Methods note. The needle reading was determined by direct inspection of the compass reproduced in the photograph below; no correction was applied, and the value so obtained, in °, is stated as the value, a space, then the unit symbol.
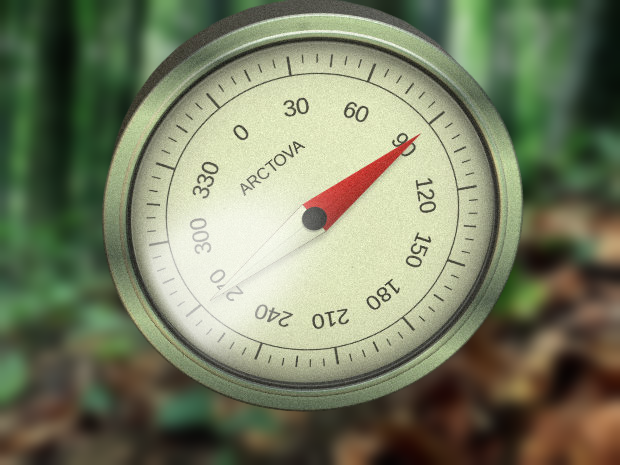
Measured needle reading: 90 °
